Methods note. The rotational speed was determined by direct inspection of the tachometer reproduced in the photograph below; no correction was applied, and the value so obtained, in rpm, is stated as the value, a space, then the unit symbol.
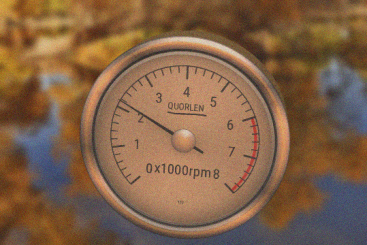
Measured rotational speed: 2200 rpm
